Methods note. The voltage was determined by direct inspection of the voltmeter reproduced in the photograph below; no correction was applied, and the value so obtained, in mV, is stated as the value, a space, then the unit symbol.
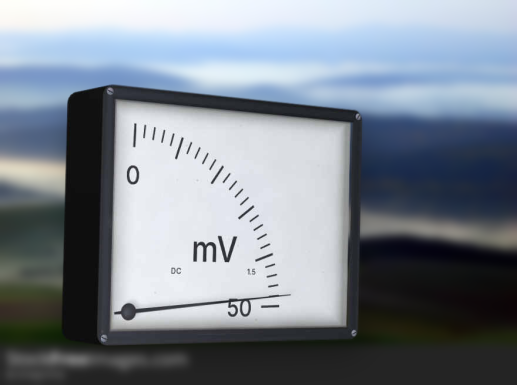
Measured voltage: 48 mV
